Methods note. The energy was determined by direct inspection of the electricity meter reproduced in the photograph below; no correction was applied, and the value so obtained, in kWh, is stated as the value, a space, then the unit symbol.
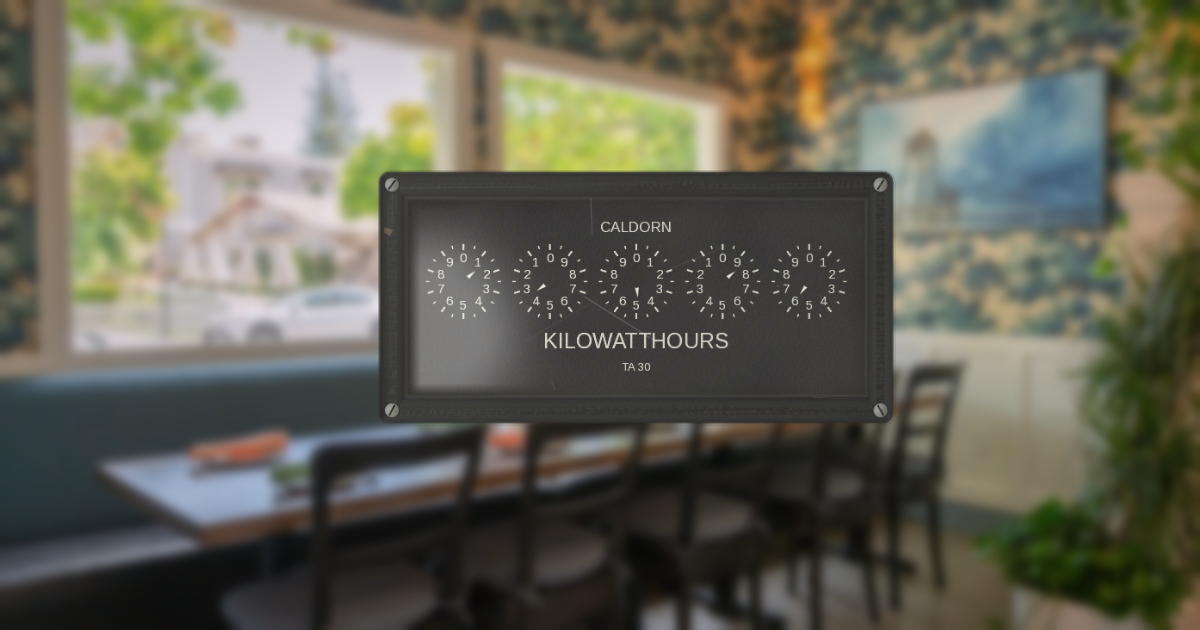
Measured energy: 13486 kWh
